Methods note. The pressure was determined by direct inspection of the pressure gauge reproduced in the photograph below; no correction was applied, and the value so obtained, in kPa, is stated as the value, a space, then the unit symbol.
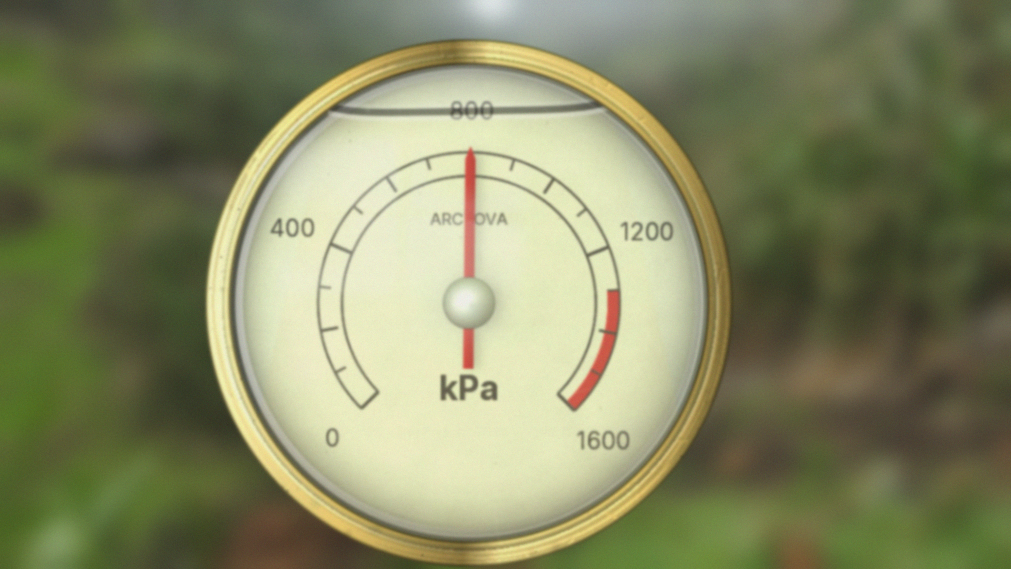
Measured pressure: 800 kPa
